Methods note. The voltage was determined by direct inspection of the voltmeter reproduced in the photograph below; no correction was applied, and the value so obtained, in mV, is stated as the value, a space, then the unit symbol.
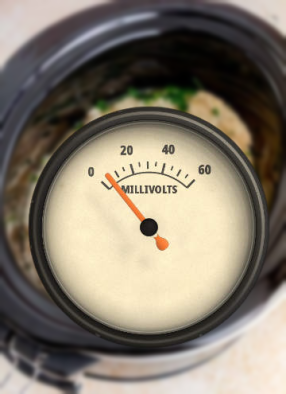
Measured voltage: 5 mV
